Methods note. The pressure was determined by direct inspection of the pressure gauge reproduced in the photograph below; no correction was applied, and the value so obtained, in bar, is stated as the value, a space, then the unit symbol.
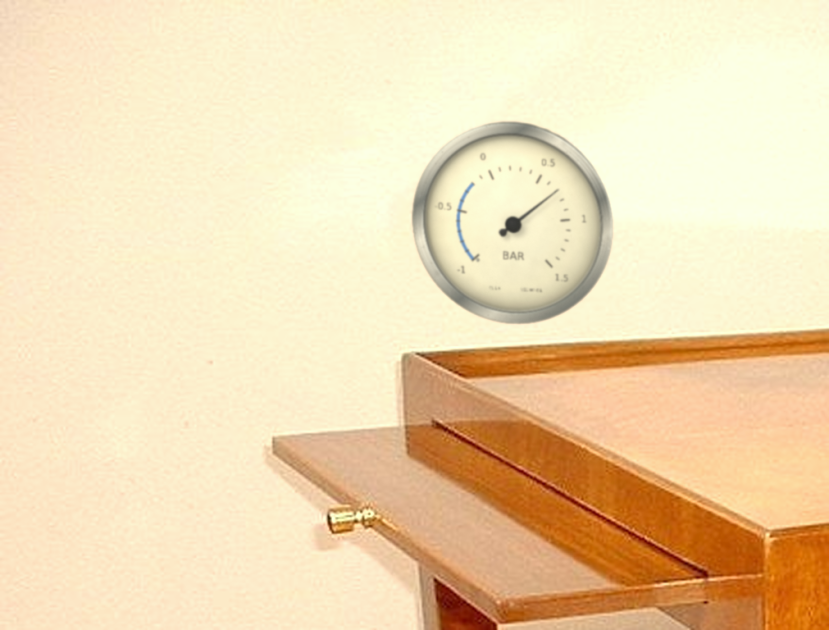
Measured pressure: 0.7 bar
